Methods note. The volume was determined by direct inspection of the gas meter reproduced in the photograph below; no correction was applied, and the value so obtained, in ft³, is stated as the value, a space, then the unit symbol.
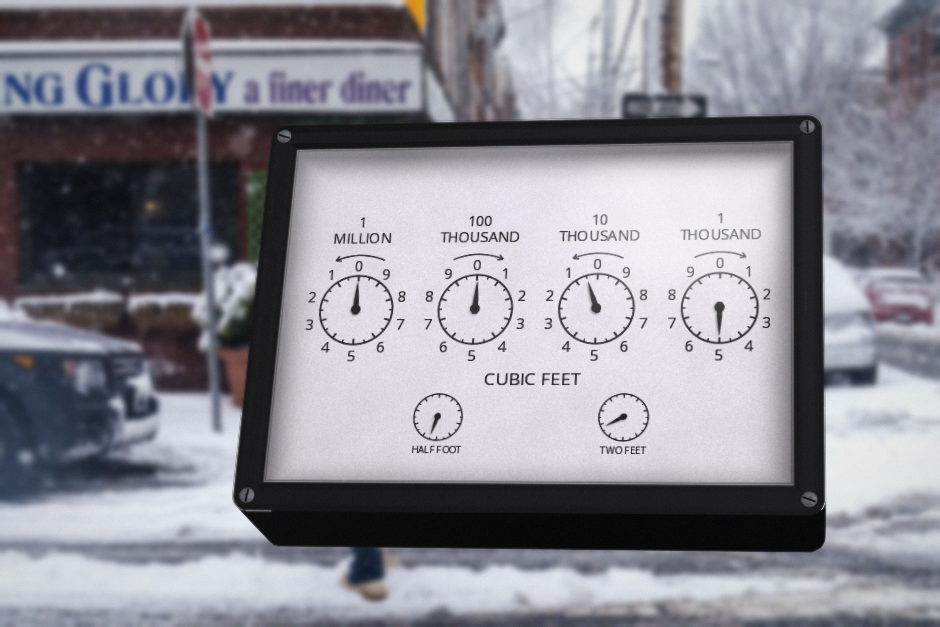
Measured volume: 500 ft³
